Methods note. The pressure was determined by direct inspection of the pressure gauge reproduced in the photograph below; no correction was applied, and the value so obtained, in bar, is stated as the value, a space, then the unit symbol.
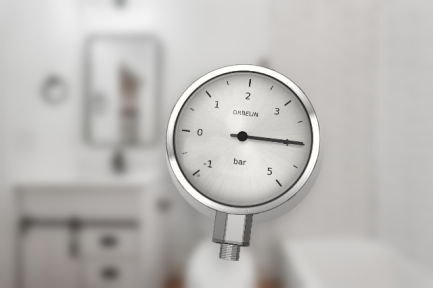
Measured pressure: 4 bar
